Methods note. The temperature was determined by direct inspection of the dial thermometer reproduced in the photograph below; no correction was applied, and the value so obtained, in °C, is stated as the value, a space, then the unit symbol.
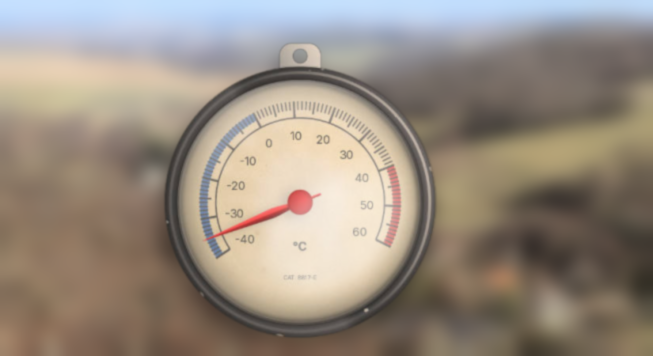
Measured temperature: -35 °C
